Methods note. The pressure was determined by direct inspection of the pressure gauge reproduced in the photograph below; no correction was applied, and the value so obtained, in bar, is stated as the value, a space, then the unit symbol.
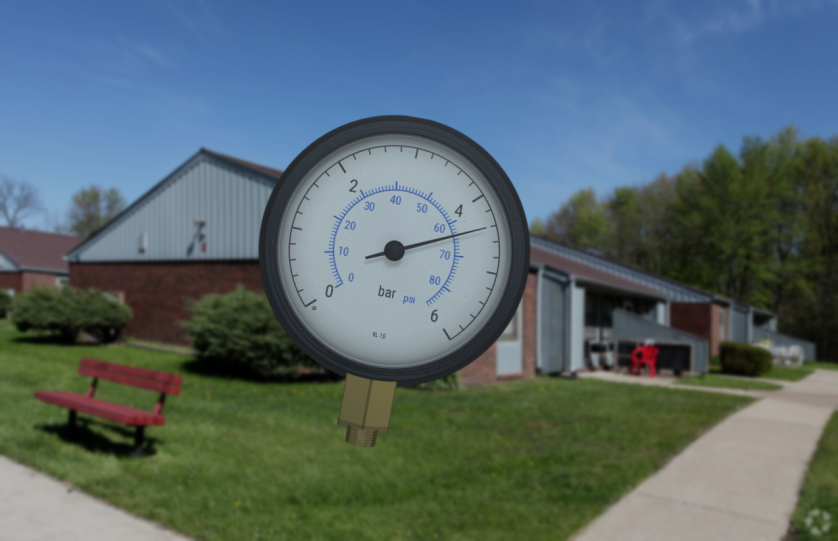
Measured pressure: 4.4 bar
